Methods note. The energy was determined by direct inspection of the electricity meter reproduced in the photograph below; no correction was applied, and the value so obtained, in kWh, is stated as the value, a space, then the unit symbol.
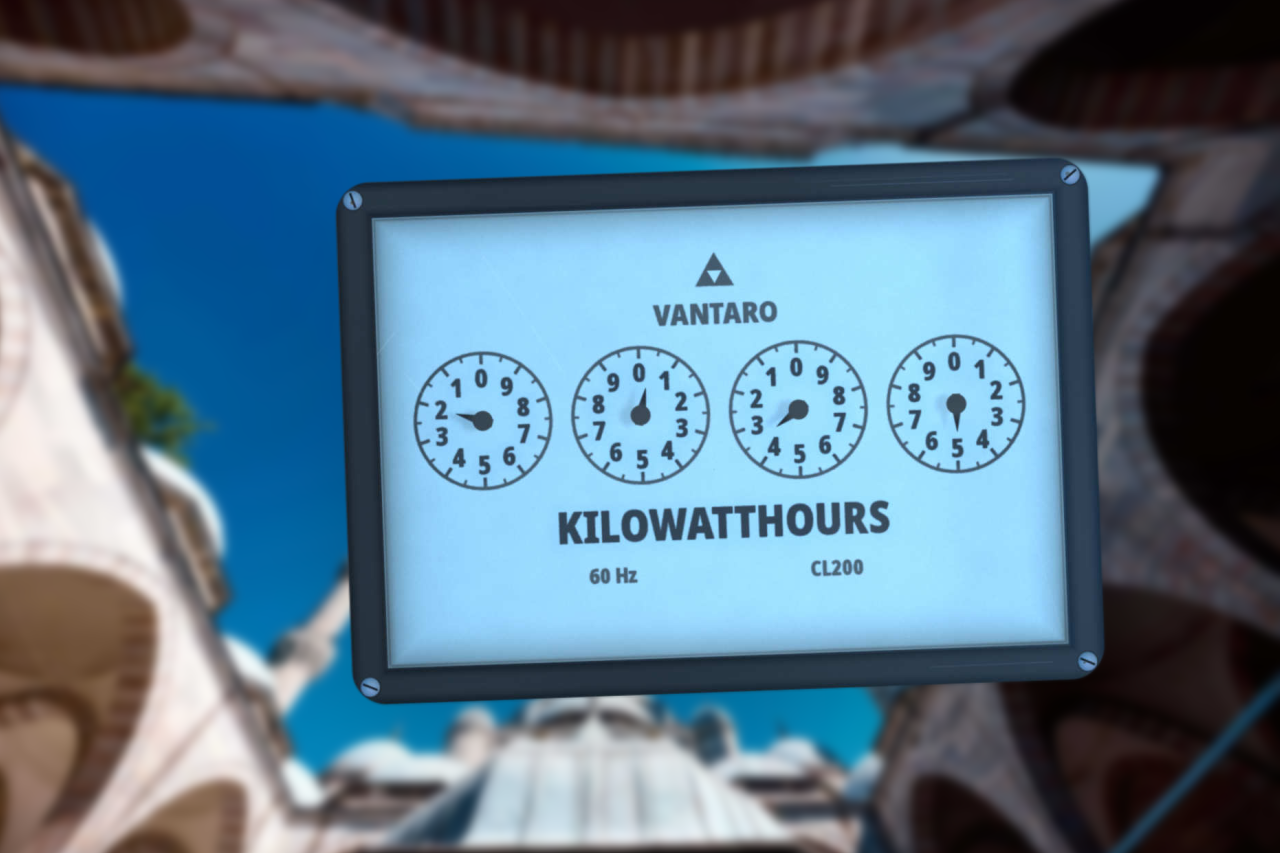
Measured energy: 2035 kWh
